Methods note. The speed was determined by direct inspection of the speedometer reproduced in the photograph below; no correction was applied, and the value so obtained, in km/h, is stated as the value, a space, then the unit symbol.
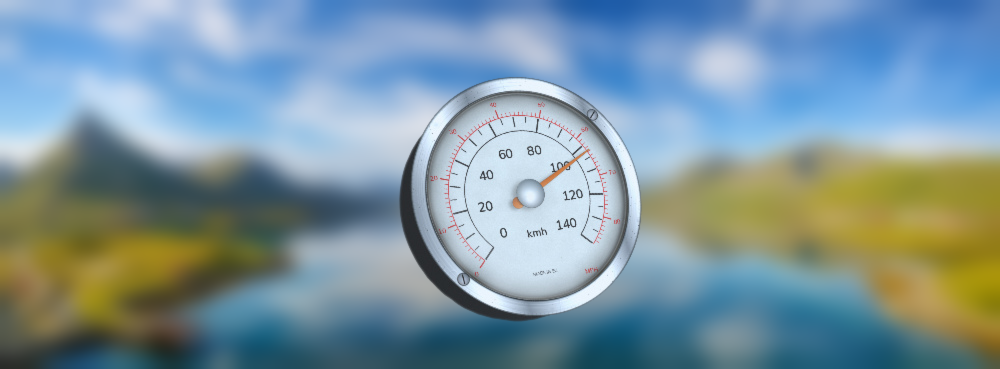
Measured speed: 102.5 km/h
